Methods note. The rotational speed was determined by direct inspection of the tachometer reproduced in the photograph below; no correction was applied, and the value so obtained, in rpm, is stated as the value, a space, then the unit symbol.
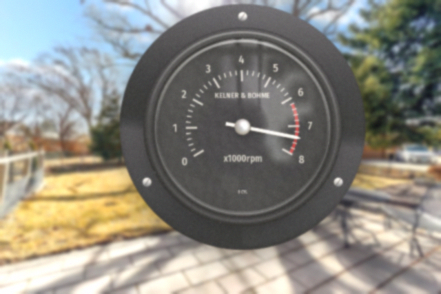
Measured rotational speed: 7400 rpm
